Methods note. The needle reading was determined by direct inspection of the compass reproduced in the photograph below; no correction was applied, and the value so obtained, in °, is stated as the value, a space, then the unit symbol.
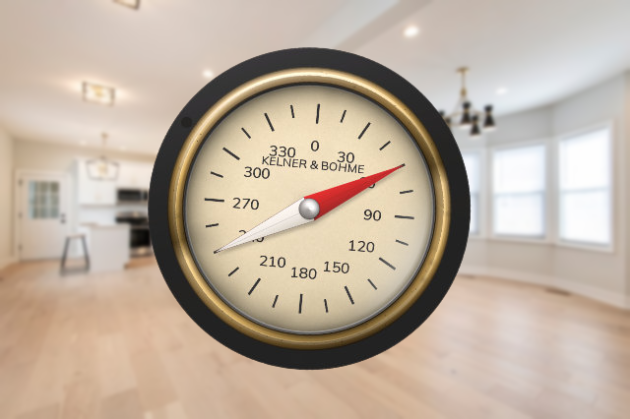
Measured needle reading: 60 °
